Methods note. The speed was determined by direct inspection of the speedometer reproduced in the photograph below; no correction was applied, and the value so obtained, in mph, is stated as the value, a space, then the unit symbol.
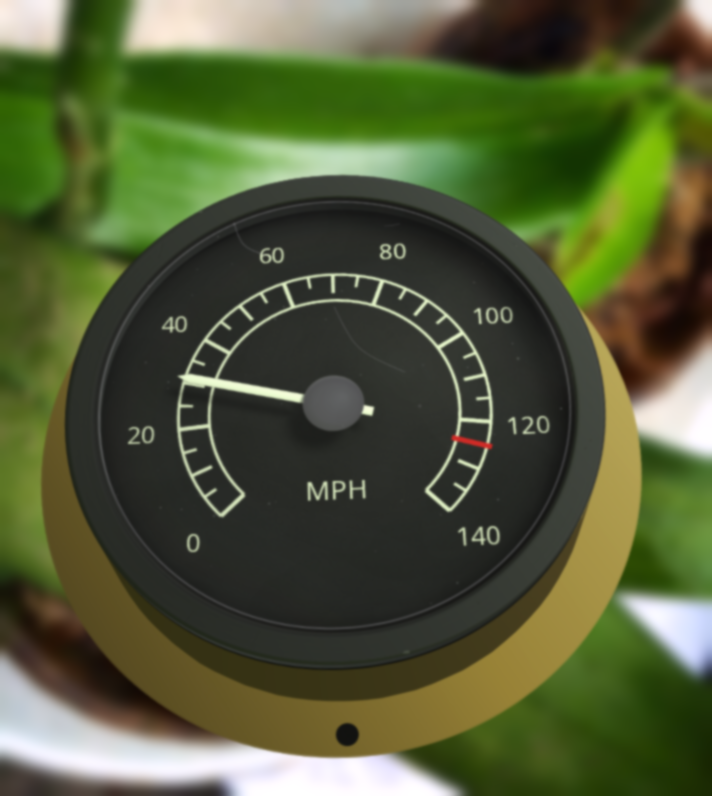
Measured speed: 30 mph
